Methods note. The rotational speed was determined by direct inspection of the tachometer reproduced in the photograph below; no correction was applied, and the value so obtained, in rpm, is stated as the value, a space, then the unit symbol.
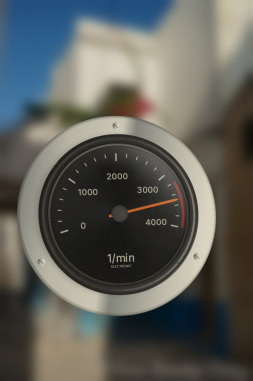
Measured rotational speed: 3500 rpm
